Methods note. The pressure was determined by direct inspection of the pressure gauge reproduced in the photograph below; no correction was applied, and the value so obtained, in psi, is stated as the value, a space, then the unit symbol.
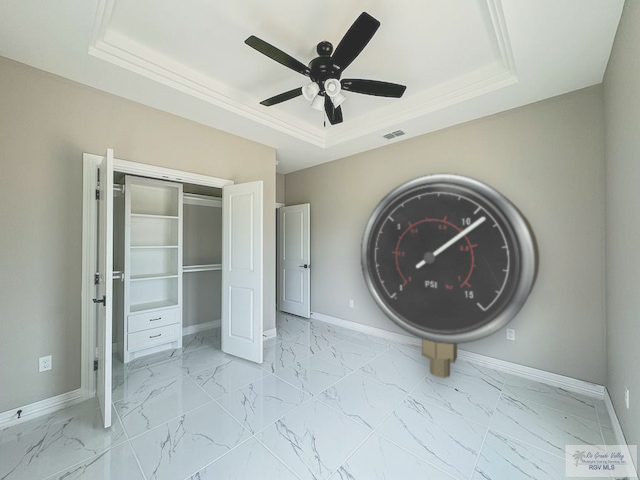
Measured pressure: 10.5 psi
